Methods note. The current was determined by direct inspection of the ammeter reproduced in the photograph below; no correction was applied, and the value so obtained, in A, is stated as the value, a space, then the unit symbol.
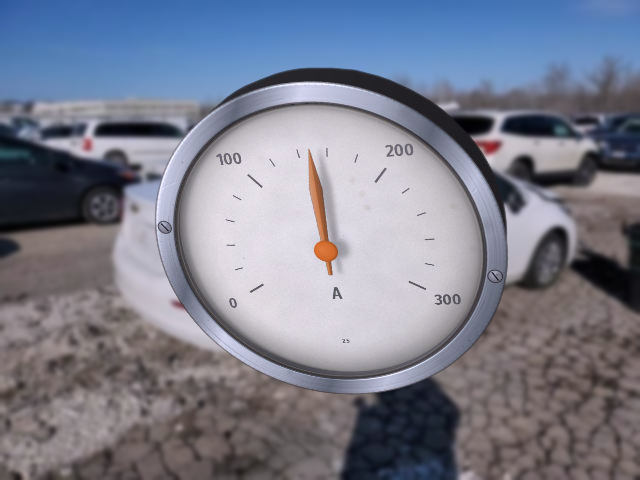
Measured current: 150 A
